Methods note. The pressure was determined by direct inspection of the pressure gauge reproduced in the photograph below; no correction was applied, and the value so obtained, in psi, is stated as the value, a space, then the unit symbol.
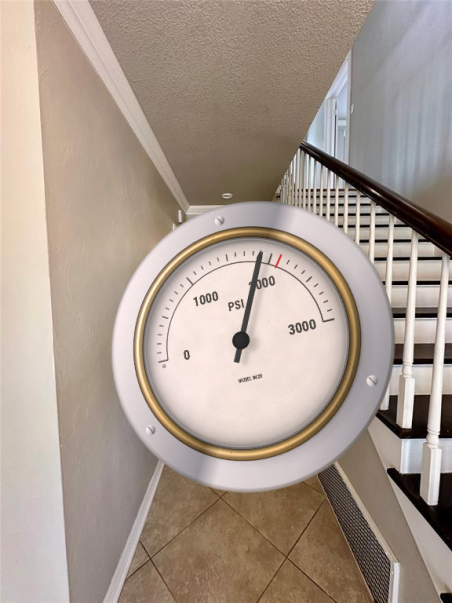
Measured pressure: 1900 psi
